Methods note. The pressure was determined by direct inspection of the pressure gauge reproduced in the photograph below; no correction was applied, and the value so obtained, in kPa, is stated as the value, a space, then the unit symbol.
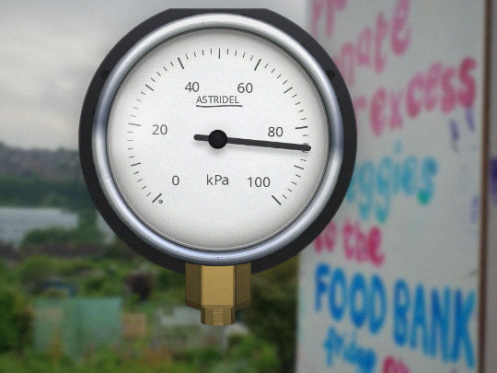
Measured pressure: 85 kPa
